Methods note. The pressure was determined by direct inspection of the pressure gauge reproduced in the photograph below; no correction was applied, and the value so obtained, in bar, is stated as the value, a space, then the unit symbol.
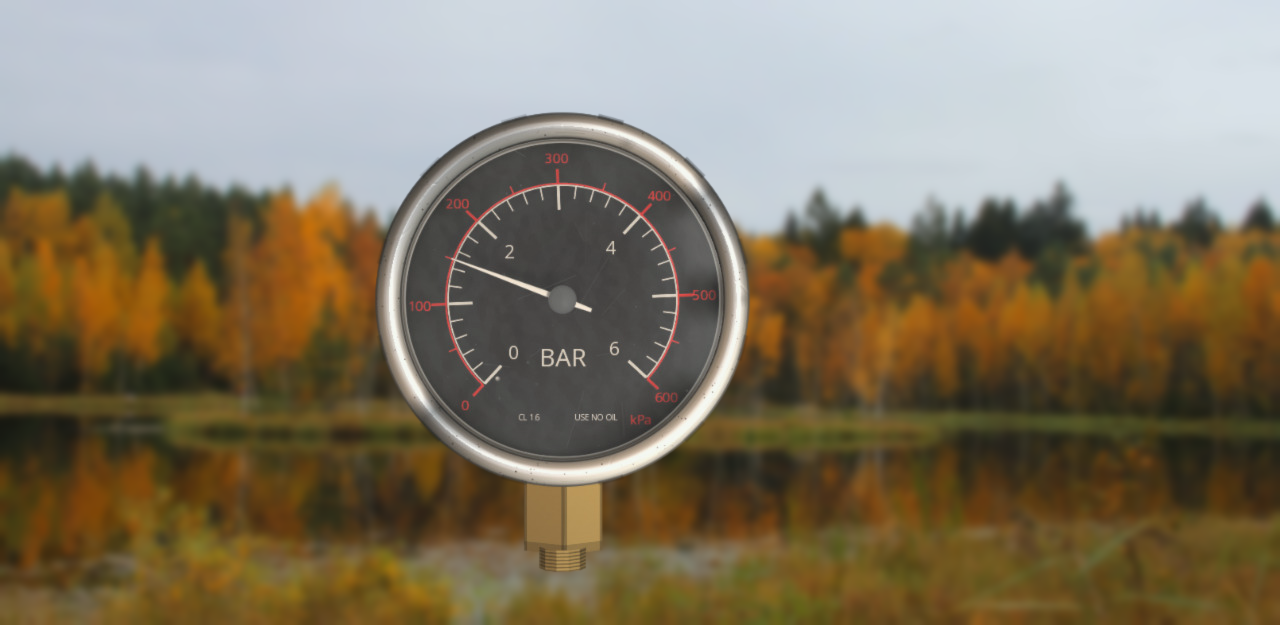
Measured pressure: 1.5 bar
